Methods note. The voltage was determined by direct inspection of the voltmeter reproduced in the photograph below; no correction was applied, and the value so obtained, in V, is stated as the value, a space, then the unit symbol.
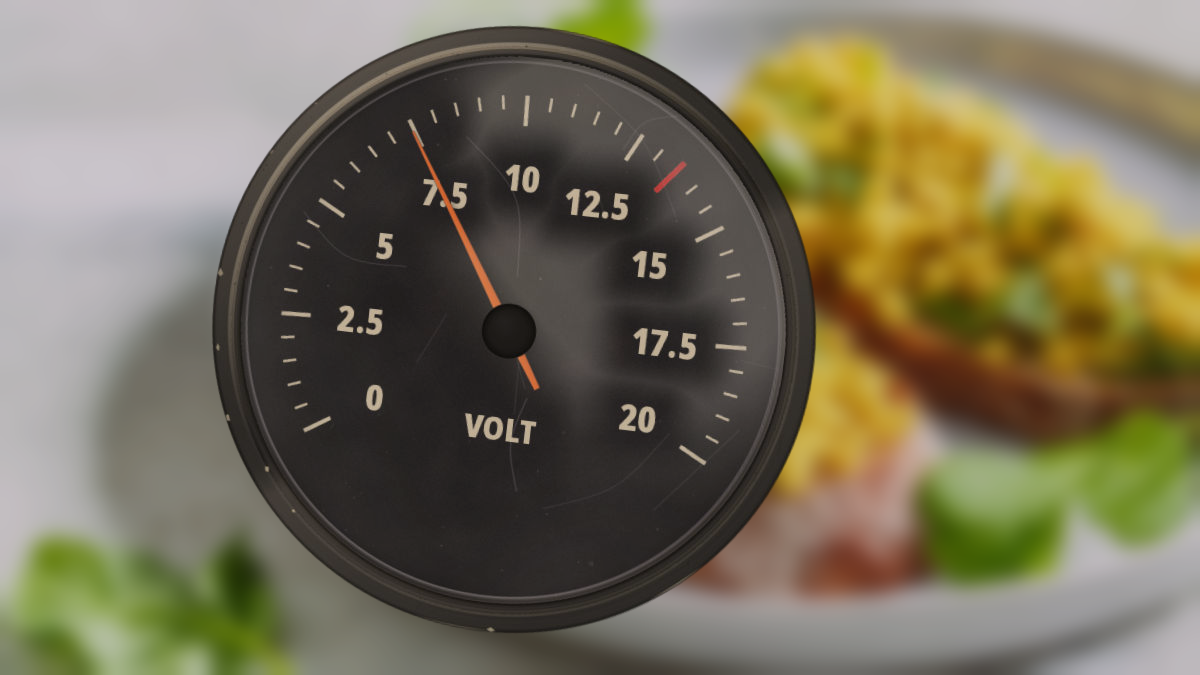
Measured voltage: 7.5 V
